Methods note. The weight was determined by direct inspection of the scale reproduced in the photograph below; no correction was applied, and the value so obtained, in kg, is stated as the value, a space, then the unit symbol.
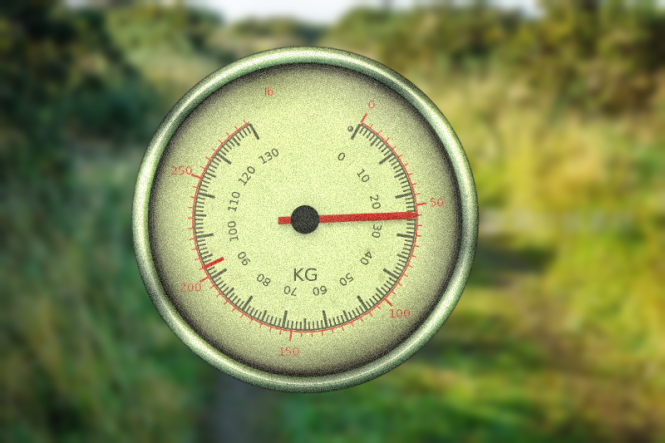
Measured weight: 25 kg
